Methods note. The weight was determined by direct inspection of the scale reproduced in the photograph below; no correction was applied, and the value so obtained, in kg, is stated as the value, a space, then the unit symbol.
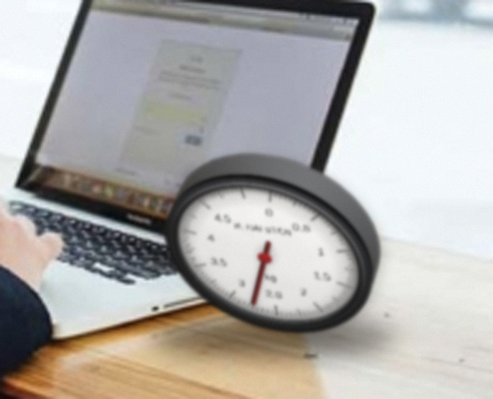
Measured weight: 2.75 kg
